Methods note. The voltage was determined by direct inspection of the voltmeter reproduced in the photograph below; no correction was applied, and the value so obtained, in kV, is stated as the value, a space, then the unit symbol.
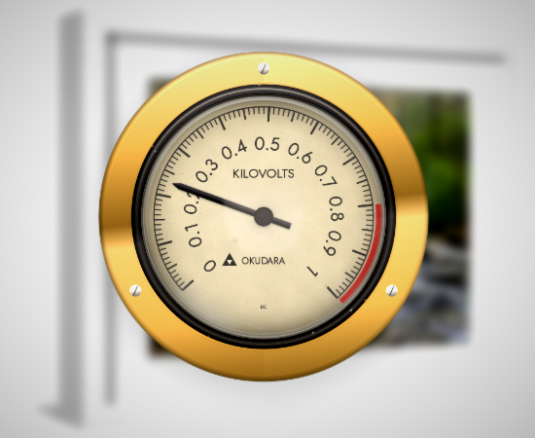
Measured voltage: 0.23 kV
